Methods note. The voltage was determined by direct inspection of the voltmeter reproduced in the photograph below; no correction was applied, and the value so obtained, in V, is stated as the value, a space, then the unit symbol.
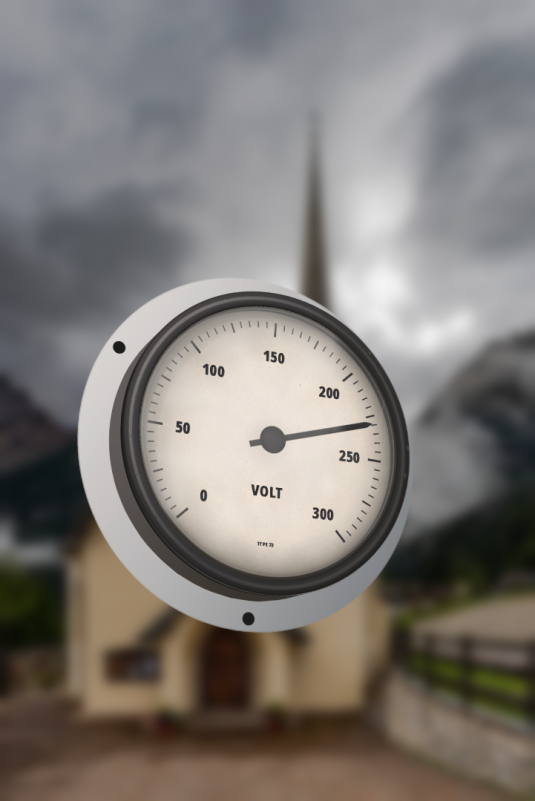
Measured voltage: 230 V
